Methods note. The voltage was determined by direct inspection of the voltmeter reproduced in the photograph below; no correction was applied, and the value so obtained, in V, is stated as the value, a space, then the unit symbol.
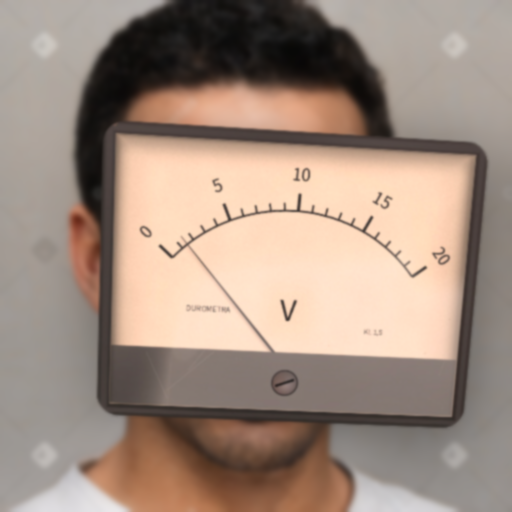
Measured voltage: 1.5 V
